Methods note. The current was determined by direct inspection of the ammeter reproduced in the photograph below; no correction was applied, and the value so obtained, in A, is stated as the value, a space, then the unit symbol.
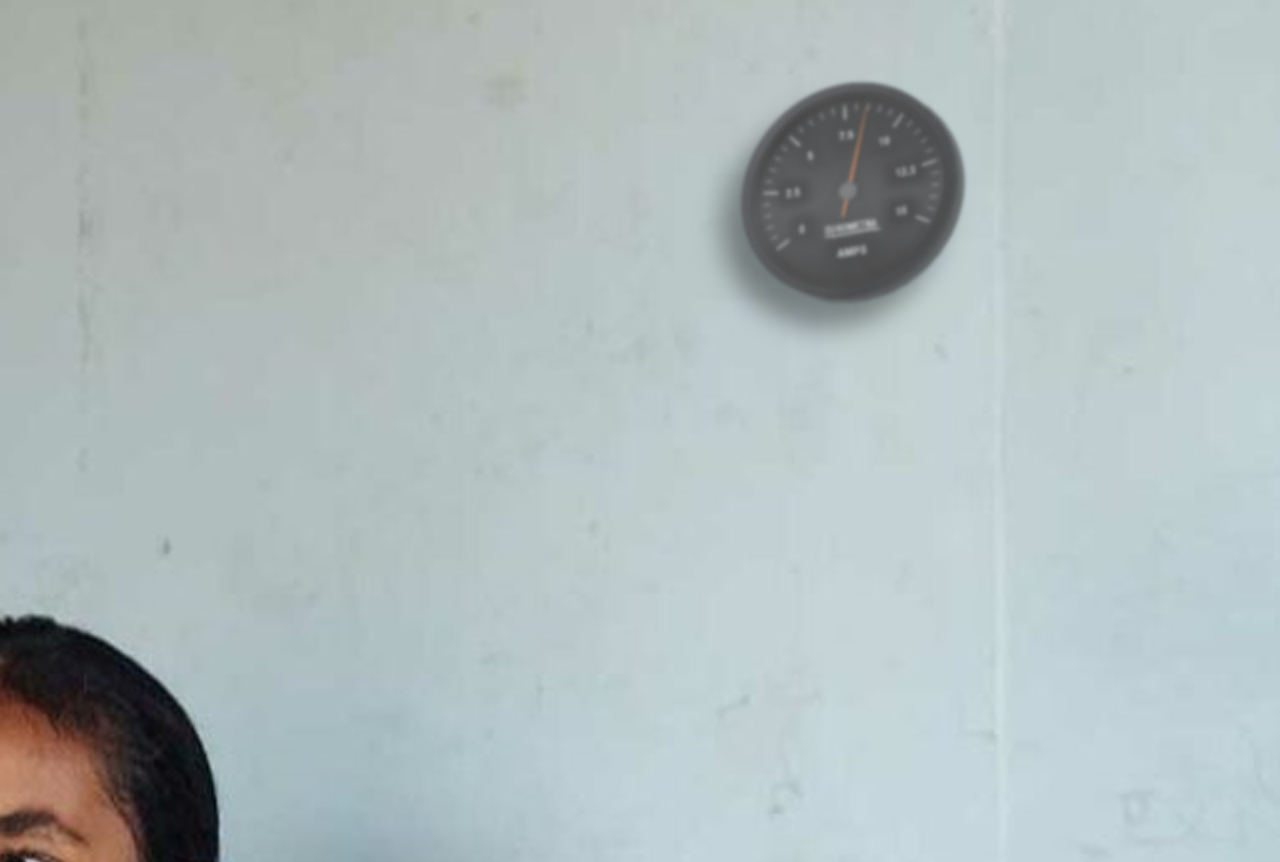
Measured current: 8.5 A
